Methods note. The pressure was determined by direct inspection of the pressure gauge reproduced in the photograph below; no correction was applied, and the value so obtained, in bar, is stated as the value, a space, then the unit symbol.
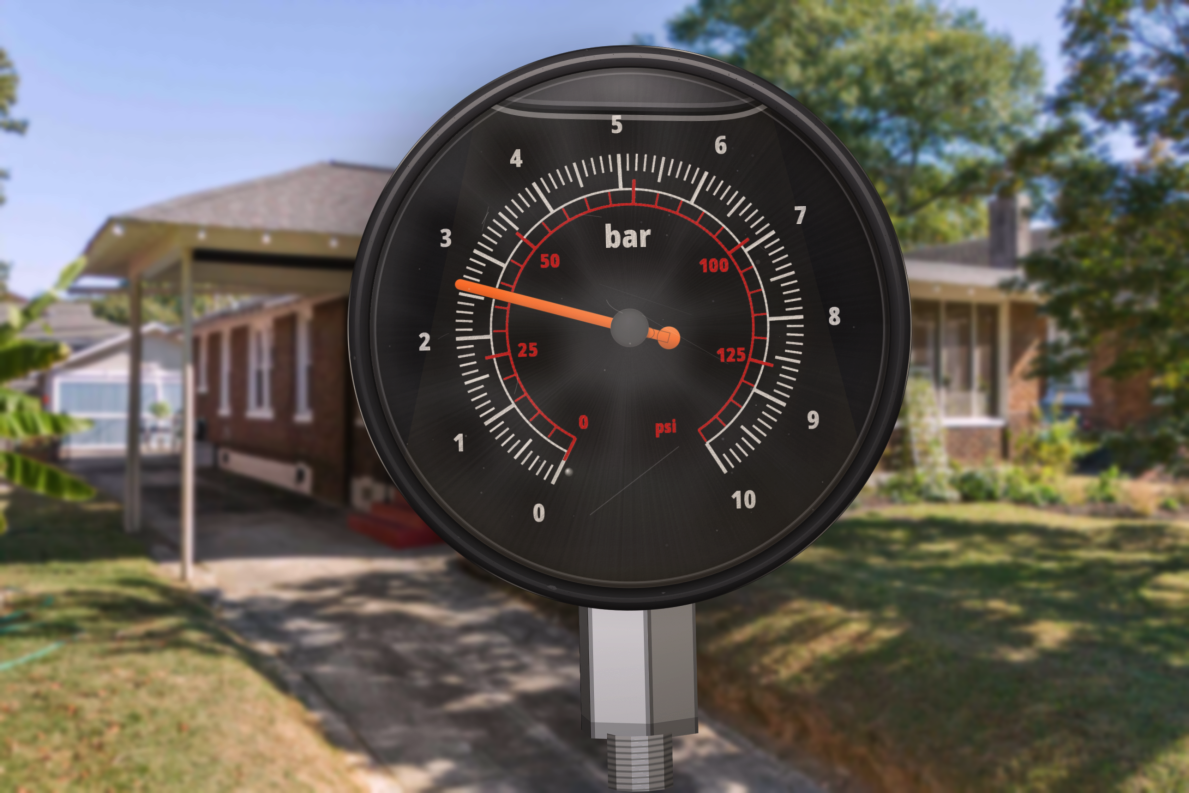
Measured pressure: 2.6 bar
